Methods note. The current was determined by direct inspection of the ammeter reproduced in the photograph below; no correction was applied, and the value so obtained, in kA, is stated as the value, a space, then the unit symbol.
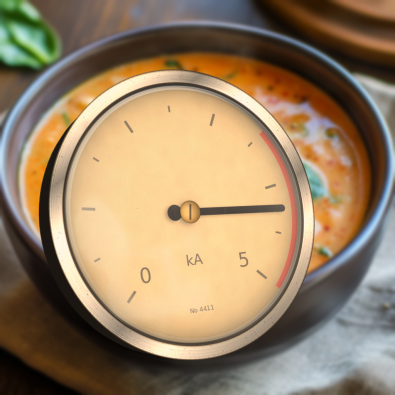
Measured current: 4.25 kA
